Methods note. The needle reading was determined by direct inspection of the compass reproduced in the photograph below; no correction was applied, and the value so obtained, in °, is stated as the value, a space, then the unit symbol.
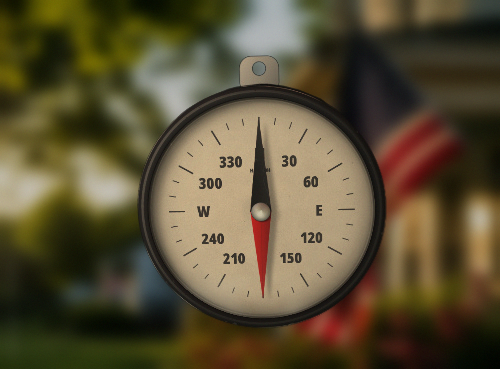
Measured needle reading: 180 °
